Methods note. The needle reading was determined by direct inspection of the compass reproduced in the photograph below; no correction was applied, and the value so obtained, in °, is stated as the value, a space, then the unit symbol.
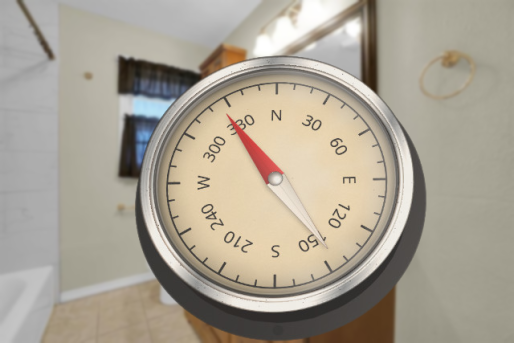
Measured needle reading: 325 °
